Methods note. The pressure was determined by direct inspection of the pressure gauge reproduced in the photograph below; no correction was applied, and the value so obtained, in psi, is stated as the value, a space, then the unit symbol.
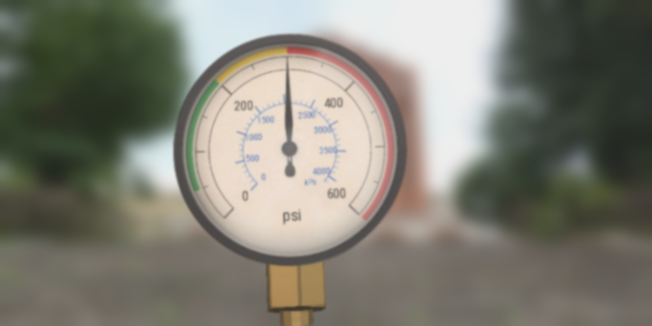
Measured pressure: 300 psi
